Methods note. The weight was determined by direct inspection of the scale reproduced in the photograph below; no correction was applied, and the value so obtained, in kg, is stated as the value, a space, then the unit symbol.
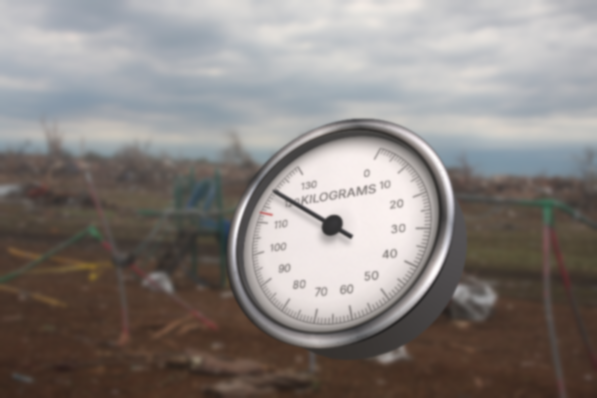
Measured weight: 120 kg
